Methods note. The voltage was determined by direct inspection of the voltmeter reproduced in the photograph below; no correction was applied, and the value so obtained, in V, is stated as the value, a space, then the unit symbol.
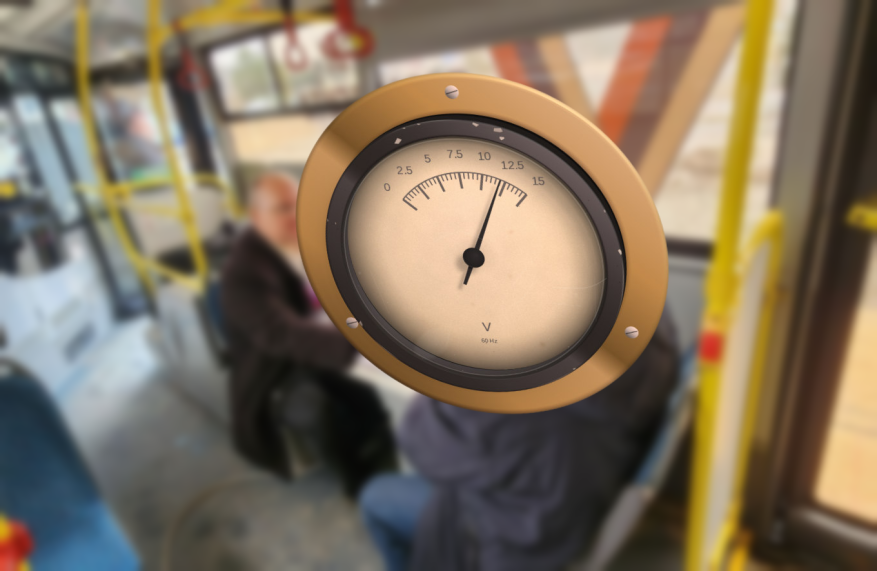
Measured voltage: 12 V
